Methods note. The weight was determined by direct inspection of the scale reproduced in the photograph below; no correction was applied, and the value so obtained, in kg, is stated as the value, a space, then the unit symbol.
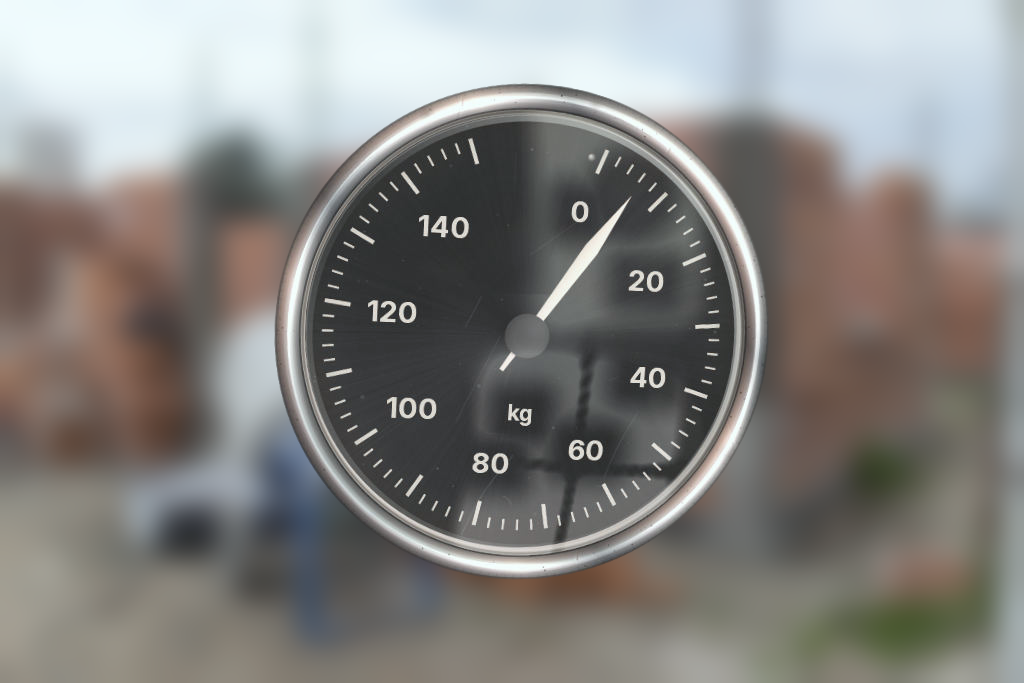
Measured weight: 6 kg
